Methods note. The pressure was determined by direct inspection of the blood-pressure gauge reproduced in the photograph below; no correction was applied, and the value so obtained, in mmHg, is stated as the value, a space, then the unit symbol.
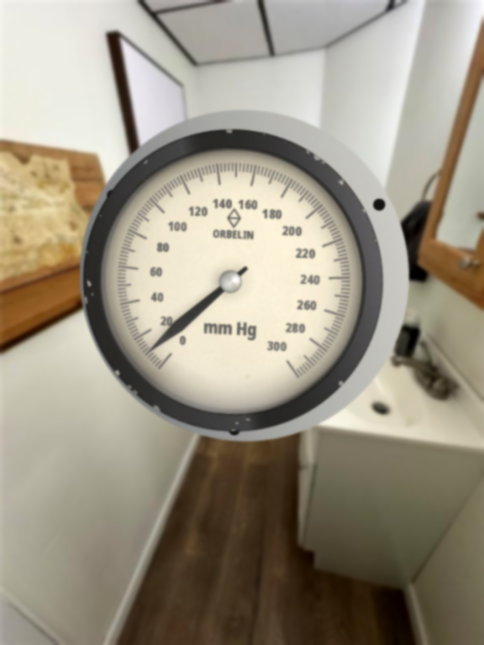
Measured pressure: 10 mmHg
